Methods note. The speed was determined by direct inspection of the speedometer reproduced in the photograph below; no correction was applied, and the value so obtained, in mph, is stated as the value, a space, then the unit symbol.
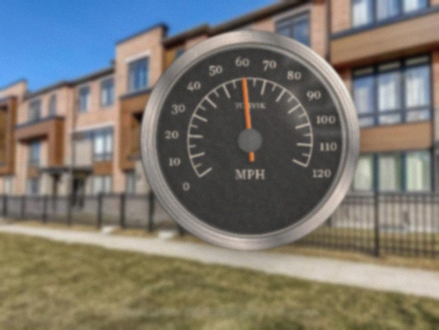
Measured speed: 60 mph
